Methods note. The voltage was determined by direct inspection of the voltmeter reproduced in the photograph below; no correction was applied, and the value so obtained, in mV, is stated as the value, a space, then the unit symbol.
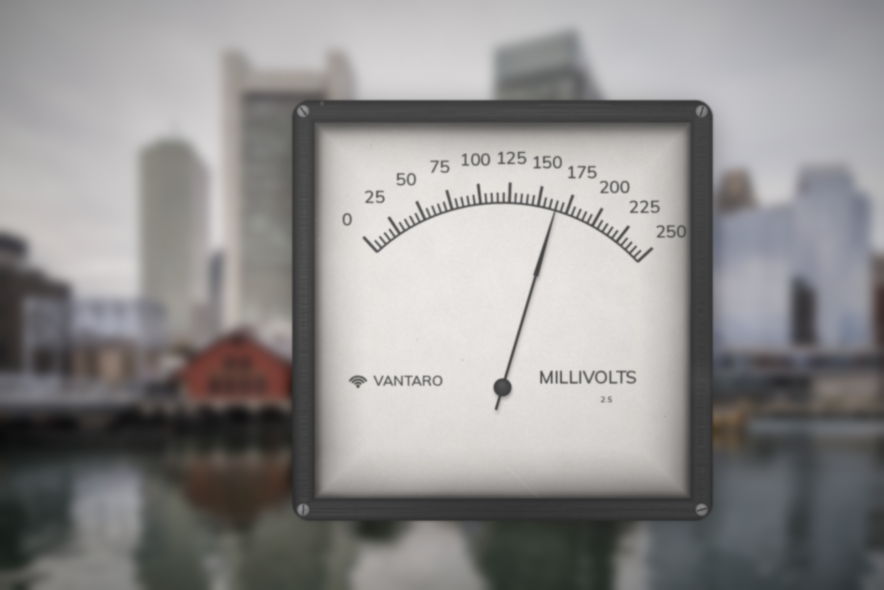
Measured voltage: 165 mV
